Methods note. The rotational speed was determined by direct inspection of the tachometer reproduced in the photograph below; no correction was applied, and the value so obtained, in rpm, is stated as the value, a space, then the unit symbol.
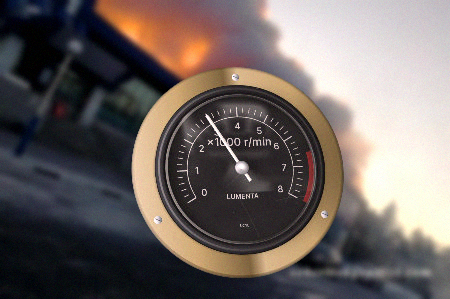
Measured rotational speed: 3000 rpm
